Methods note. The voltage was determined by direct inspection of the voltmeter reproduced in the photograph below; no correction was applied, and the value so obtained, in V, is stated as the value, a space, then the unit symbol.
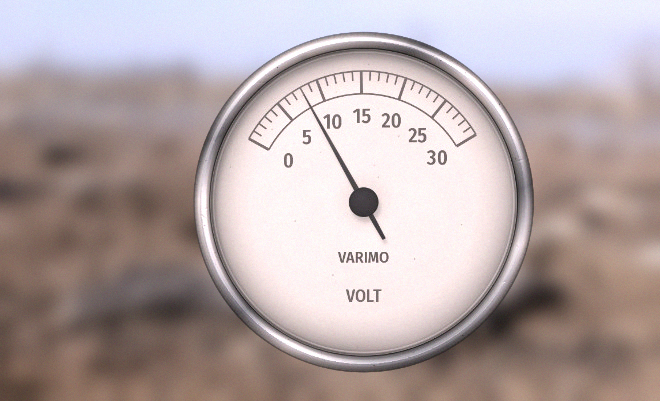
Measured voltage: 8 V
